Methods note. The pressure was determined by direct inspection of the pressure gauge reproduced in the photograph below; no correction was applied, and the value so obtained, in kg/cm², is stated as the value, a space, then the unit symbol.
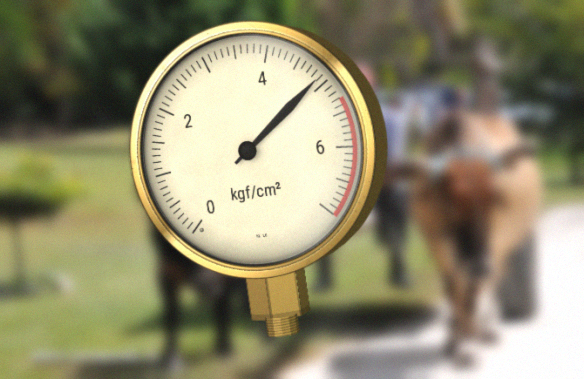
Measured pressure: 4.9 kg/cm²
